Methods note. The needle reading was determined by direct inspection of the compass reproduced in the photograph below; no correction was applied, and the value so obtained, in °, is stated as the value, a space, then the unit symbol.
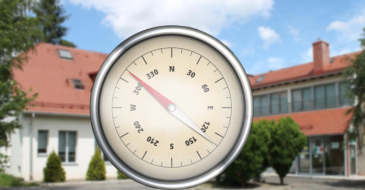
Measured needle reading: 310 °
